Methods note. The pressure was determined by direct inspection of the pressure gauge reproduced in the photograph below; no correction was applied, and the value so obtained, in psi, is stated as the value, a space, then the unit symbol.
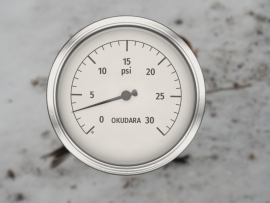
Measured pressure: 3 psi
